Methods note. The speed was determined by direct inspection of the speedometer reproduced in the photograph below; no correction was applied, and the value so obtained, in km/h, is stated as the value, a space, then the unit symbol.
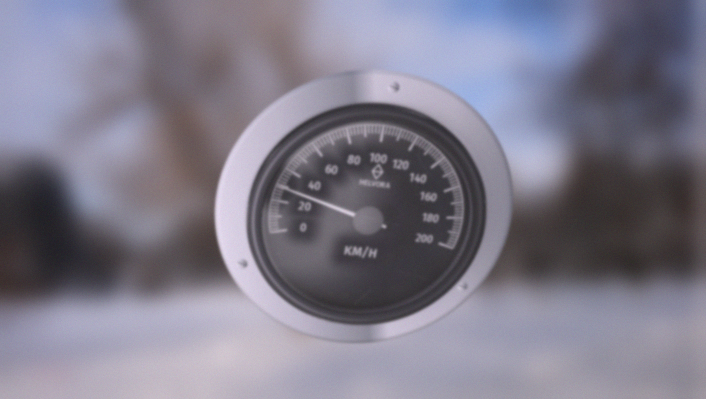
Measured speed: 30 km/h
